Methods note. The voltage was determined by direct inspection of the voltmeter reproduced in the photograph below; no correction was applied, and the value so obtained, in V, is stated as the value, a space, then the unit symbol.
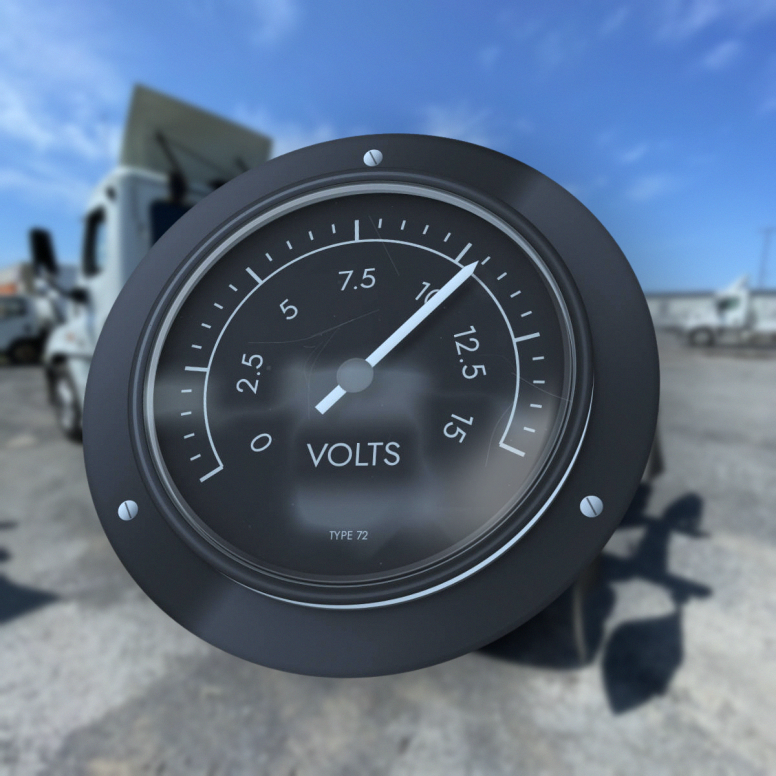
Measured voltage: 10.5 V
